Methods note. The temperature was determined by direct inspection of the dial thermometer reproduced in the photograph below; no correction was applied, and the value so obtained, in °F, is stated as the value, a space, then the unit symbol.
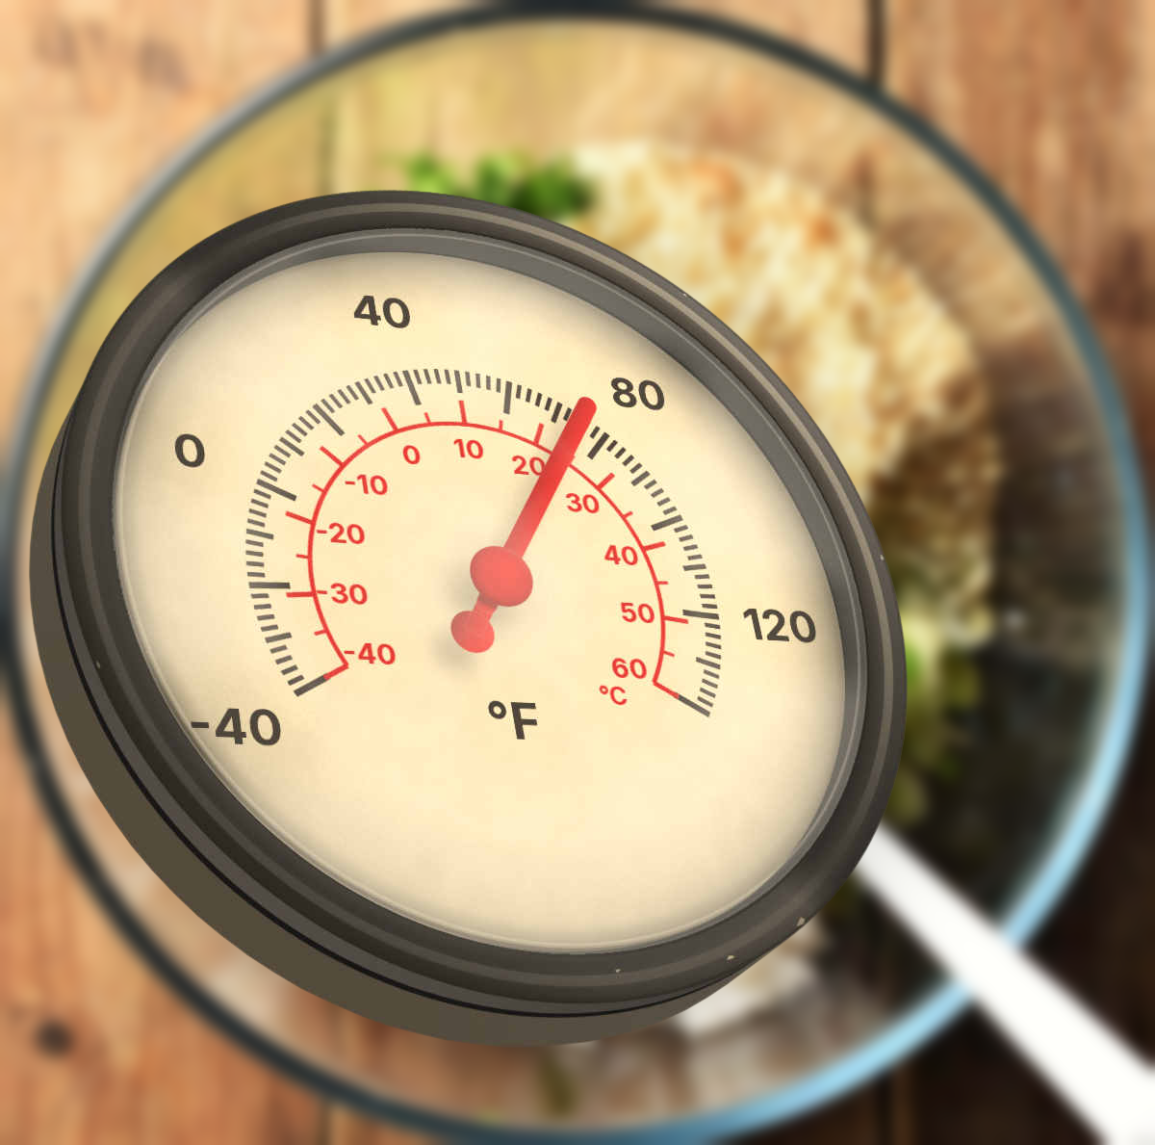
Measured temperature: 74 °F
